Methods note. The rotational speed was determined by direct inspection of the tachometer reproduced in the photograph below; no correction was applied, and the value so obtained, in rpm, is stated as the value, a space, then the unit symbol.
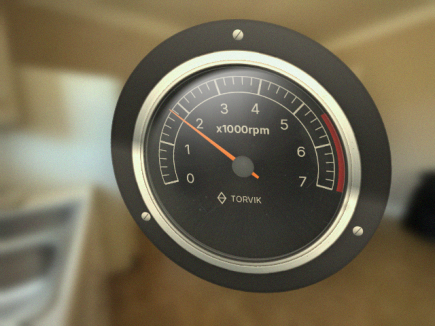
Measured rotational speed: 1800 rpm
